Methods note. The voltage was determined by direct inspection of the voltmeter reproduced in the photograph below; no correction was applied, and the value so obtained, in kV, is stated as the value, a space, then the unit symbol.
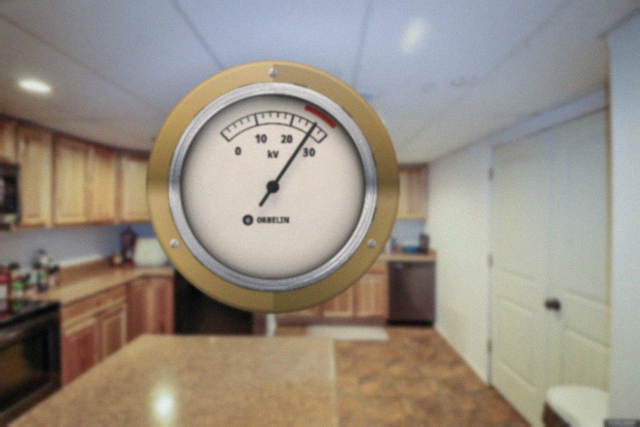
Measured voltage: 26 kV
